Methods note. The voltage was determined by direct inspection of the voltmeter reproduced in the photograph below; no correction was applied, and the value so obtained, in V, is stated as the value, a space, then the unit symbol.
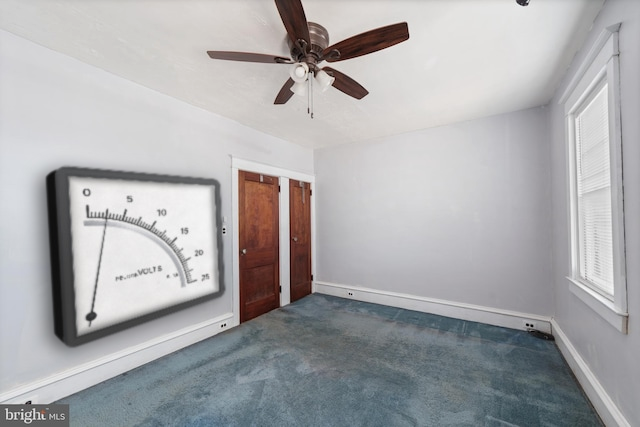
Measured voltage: 2.5 V
